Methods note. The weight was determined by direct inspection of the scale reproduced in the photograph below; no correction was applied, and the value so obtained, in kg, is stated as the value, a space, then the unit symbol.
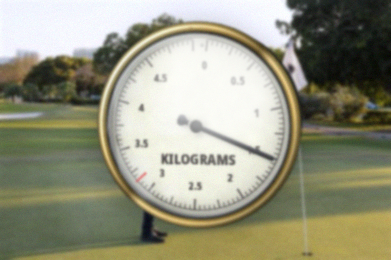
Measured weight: 1.5 kg
